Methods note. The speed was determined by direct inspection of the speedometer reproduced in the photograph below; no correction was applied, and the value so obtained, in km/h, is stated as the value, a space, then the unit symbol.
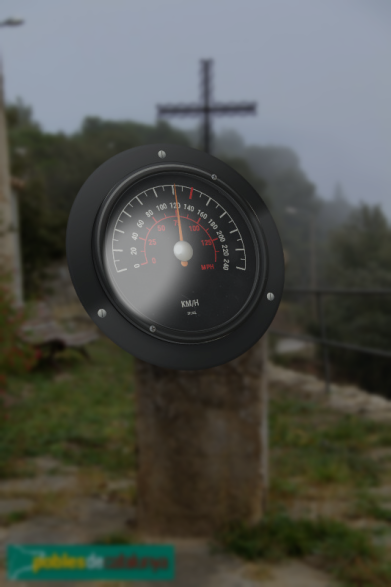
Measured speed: 120 km/h
